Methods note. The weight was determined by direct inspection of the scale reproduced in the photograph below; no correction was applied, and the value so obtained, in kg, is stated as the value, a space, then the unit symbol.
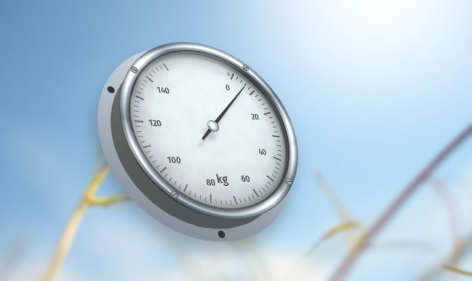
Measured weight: 6 kg
